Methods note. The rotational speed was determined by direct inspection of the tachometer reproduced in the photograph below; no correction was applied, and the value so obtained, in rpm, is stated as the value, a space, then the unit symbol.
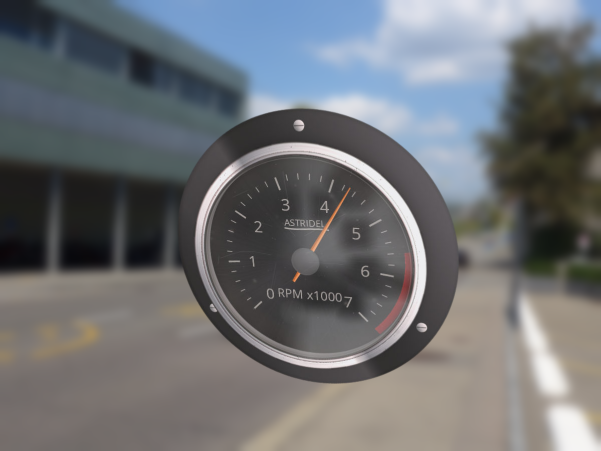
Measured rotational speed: 4300 rpm
